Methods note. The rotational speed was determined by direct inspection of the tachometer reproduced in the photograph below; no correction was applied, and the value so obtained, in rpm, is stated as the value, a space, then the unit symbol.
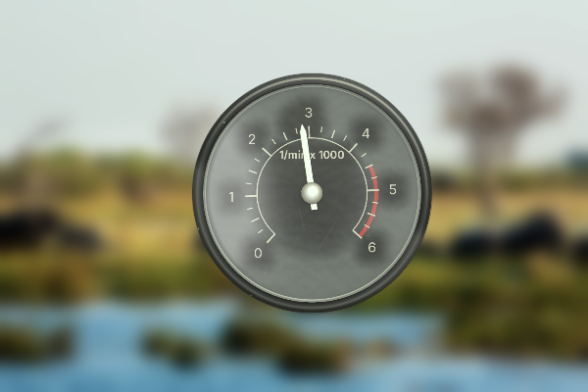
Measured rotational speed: 2875 rpm
